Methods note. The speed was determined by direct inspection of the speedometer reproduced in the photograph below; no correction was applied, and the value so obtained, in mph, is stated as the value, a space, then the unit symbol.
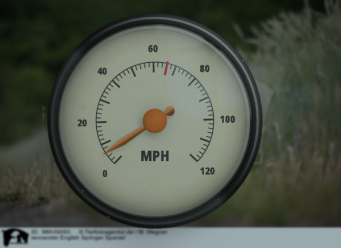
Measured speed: 6 mph
